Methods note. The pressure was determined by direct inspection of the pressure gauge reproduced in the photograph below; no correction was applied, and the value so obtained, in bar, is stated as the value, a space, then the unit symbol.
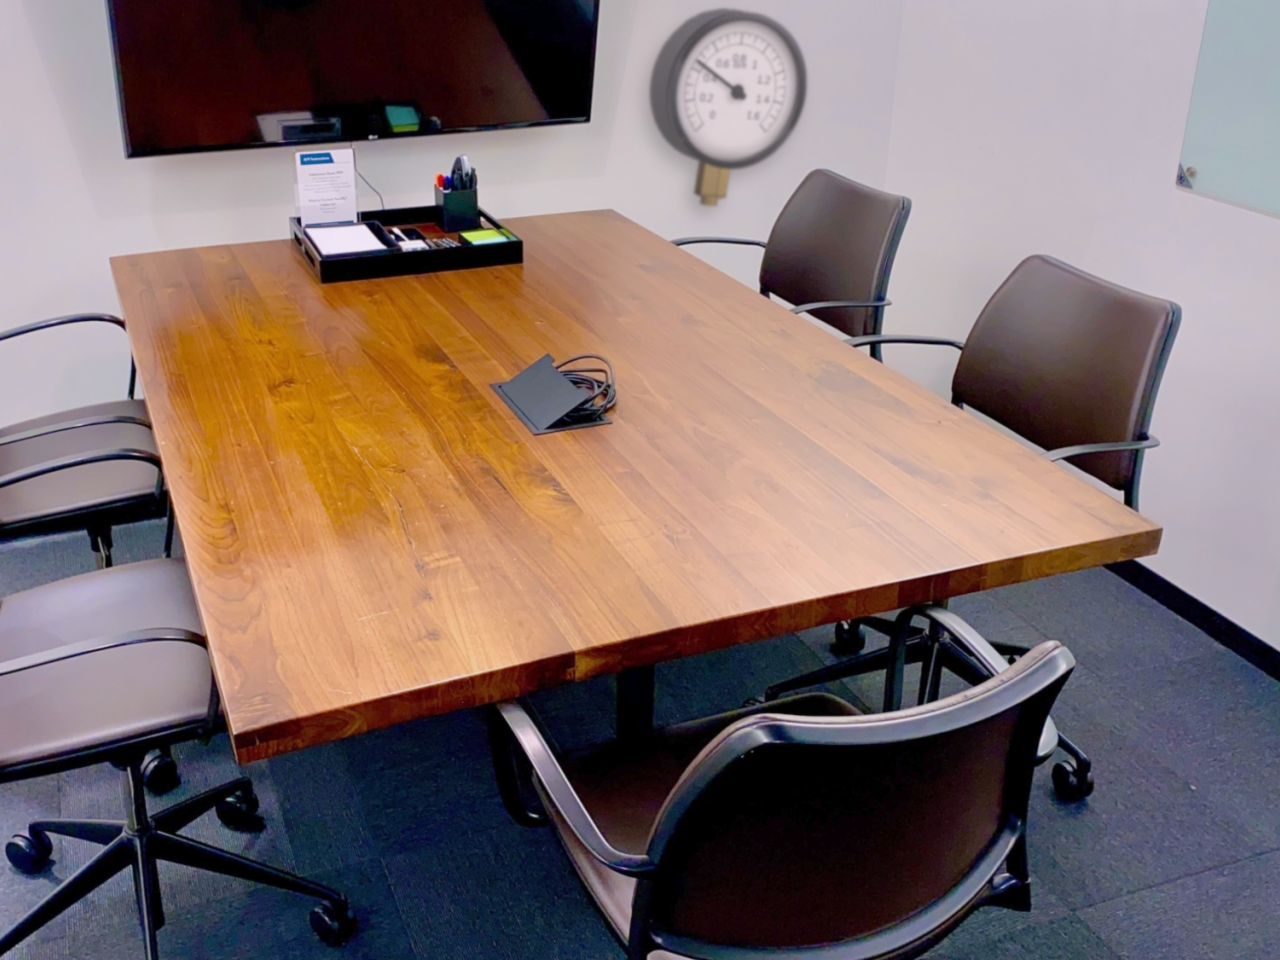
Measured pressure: 0.45 bar
